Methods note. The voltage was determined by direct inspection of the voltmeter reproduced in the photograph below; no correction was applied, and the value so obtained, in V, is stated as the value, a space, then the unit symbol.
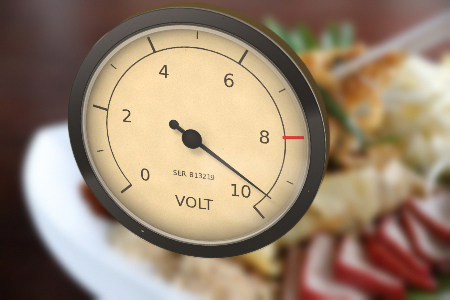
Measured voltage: 9.5 V
